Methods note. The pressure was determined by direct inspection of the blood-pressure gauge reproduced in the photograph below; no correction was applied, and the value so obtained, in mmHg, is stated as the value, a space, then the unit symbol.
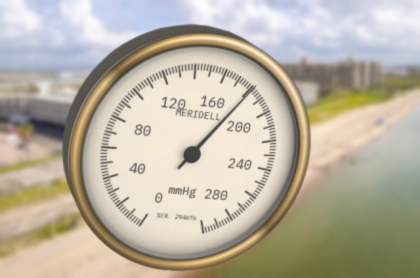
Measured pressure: 180 mmHg
